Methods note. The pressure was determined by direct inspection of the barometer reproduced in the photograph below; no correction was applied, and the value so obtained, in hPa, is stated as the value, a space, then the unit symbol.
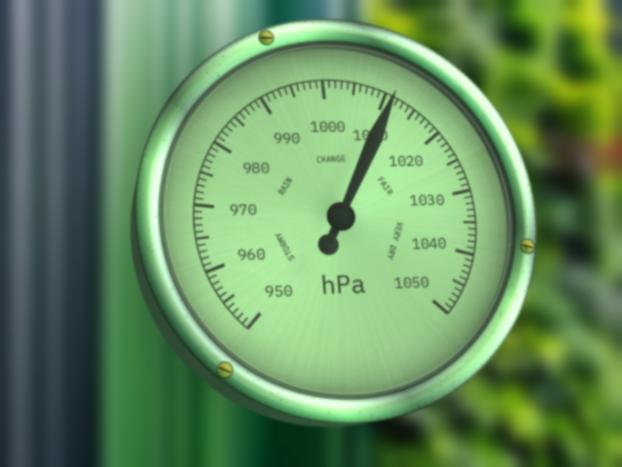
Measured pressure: 1011 hPa
